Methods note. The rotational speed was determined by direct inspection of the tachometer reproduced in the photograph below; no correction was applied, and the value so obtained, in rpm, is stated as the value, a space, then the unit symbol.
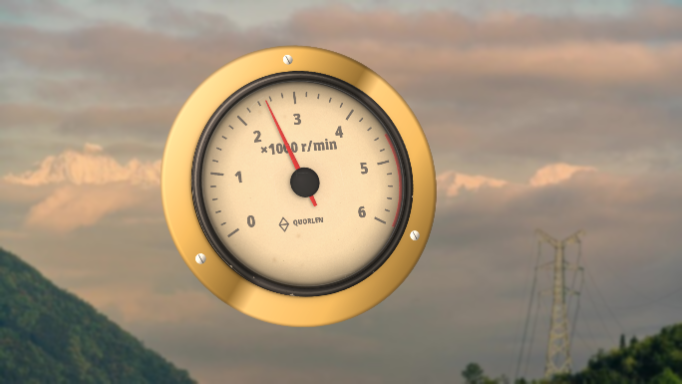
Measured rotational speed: 2500 rpm
